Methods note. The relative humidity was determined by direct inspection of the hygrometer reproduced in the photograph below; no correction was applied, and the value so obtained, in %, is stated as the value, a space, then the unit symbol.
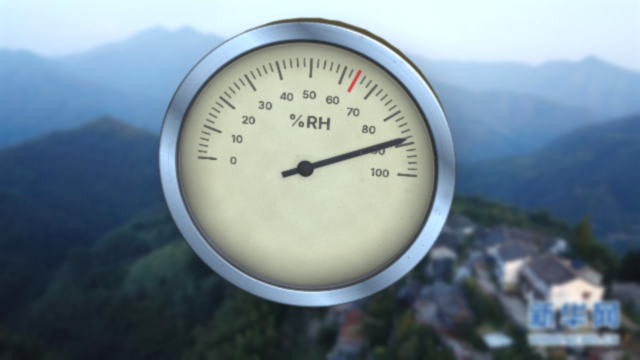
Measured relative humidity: 88 %
